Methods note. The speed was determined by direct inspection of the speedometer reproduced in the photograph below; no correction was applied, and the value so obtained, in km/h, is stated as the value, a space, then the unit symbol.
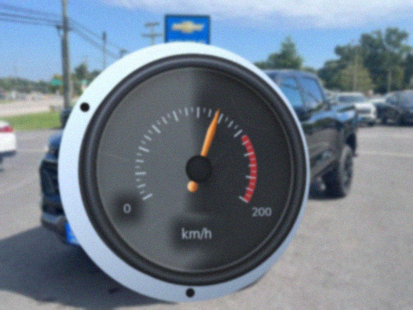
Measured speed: 115 km/h
